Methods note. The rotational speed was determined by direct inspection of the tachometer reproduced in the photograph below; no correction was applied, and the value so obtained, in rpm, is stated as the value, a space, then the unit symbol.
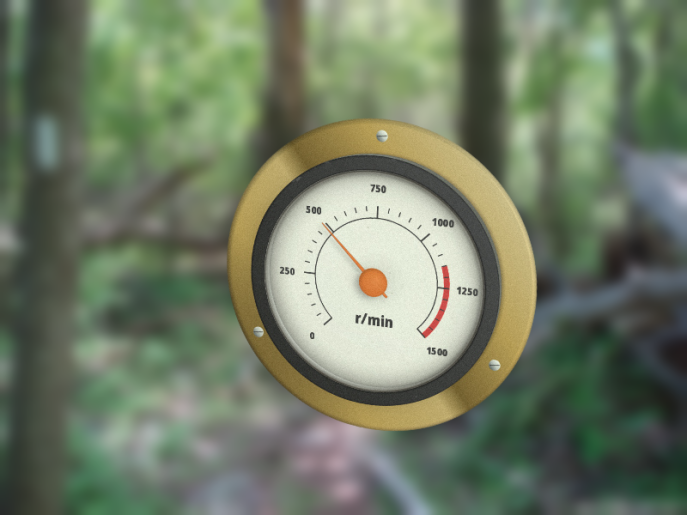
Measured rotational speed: 500 rpm
